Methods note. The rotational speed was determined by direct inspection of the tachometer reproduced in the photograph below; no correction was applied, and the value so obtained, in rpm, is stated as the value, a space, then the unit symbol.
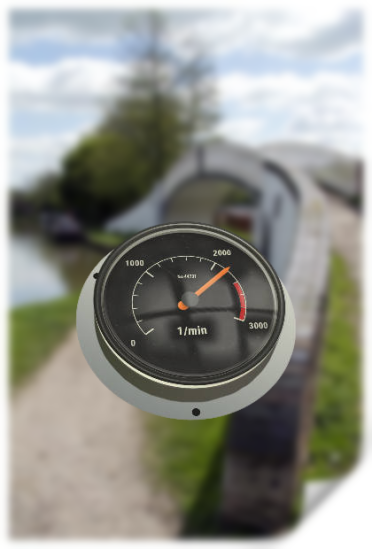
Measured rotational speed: 2200 rpm
